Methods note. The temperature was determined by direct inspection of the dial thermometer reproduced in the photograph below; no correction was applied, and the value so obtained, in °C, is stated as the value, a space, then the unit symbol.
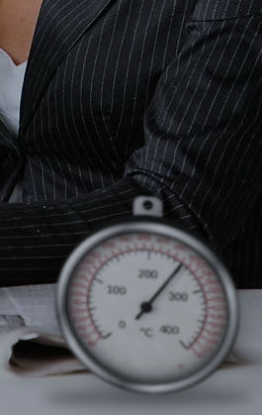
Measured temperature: 250 °C
